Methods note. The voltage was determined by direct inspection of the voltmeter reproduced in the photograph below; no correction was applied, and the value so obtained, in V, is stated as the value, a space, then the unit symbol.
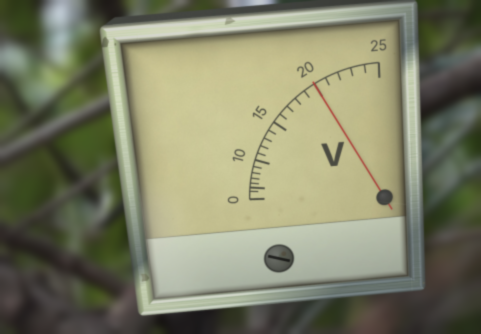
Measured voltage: 20 V
